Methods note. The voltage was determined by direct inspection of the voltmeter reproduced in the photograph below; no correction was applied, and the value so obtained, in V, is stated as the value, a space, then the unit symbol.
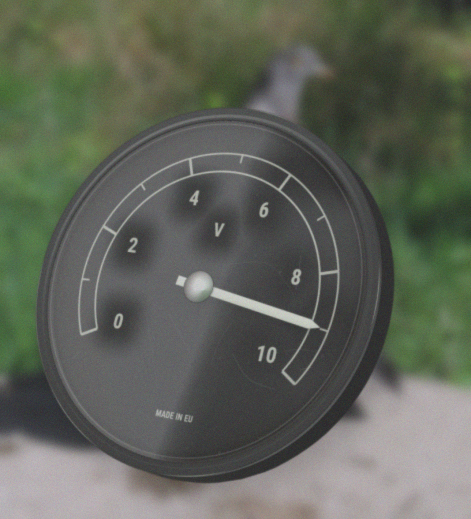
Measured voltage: 9 V
